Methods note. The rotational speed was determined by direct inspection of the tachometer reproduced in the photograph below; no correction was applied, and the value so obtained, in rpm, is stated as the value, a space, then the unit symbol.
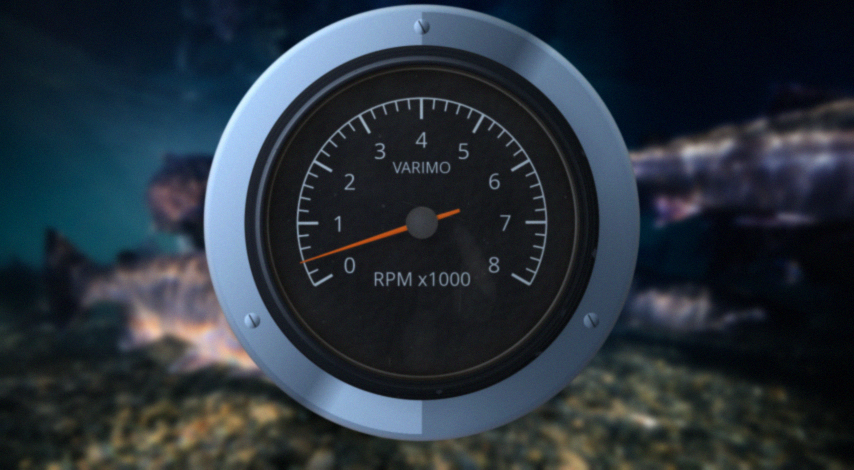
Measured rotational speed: 400 rpm
